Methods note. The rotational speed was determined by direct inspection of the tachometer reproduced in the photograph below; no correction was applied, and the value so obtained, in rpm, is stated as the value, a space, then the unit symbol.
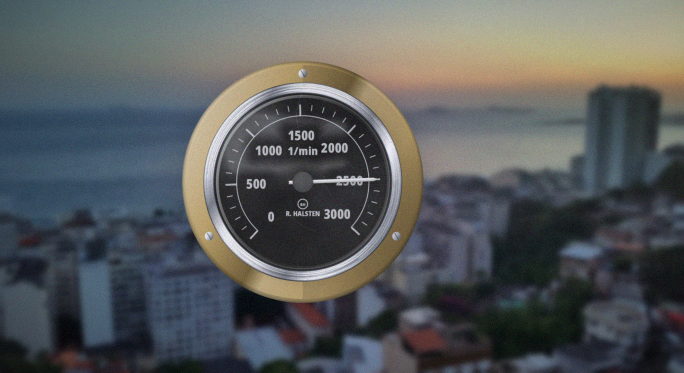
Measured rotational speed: 2500 rpm
